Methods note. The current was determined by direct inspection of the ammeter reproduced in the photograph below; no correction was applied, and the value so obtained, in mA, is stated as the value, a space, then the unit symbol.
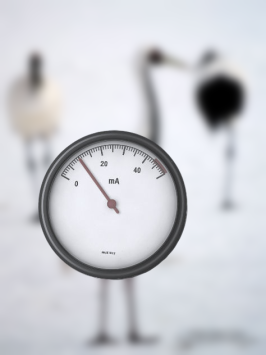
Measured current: 10 mA
